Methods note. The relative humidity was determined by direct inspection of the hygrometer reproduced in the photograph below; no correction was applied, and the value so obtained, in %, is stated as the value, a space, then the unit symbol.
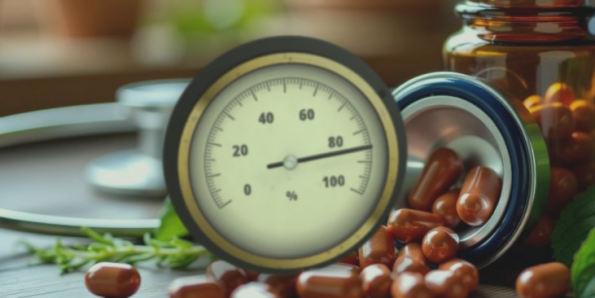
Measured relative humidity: 85 %
